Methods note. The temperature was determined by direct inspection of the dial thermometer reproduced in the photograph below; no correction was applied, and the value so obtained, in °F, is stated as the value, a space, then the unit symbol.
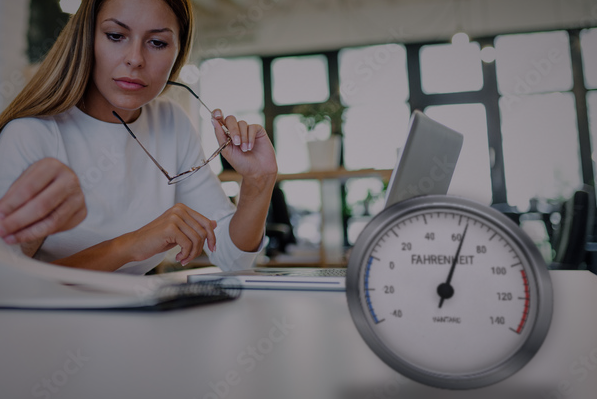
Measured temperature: 64 °F
